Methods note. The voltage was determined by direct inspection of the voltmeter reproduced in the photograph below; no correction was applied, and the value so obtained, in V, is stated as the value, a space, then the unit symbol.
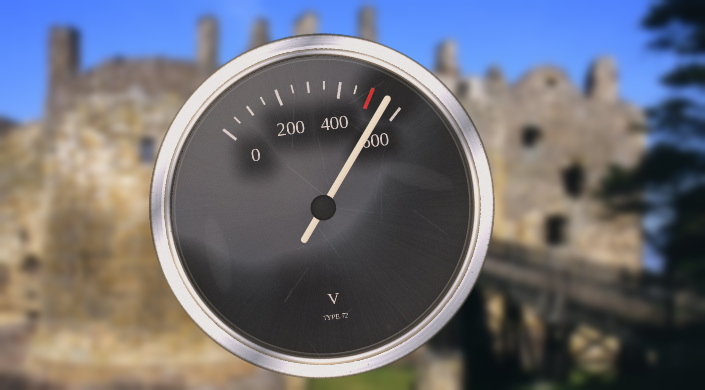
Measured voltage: 550 V
